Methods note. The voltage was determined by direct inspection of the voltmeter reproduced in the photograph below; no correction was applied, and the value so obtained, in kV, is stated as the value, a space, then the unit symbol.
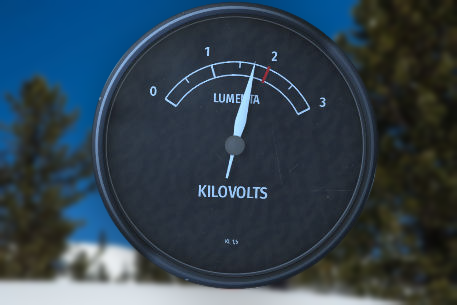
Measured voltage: 1.75 kV
